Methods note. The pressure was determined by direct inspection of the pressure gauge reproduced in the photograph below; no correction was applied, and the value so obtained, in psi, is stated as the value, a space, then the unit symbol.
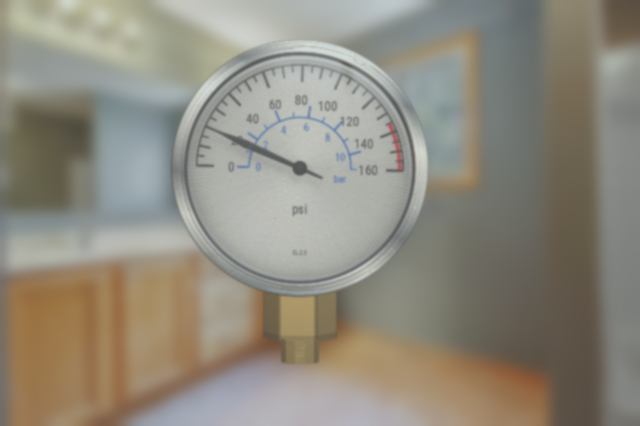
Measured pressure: 20 psi
